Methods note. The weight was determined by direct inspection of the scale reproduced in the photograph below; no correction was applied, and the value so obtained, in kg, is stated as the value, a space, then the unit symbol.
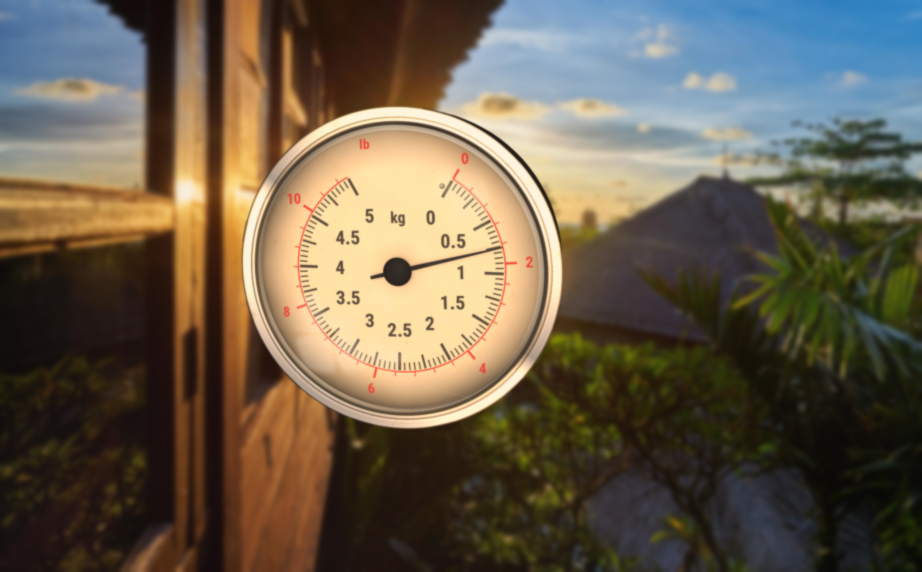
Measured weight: 0.75 kg
